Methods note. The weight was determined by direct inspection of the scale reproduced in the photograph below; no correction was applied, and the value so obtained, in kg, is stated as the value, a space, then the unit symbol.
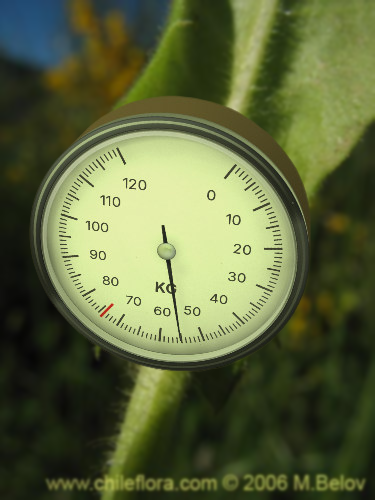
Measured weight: 55 kg
